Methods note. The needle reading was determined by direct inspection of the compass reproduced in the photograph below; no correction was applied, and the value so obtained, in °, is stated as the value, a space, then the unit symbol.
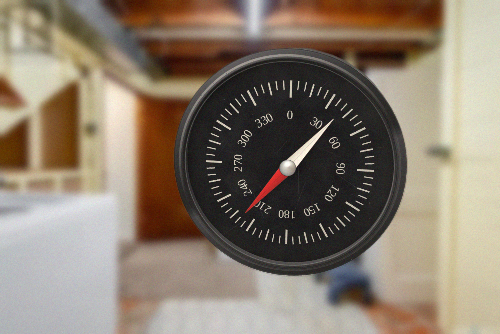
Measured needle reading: 220 °
